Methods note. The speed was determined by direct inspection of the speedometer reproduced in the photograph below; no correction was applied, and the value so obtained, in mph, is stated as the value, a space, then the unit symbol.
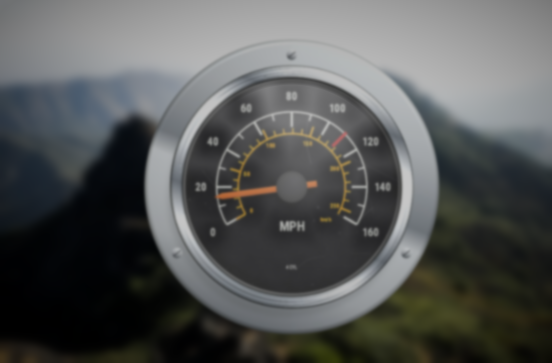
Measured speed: 15 mph
